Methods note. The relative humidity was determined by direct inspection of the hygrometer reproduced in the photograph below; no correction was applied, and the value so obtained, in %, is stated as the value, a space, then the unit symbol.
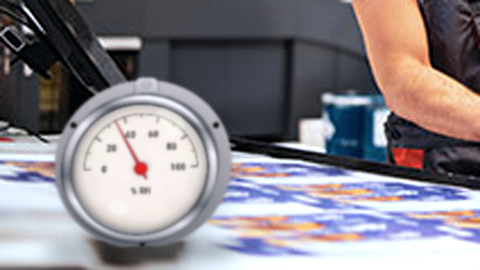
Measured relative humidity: 35 %
